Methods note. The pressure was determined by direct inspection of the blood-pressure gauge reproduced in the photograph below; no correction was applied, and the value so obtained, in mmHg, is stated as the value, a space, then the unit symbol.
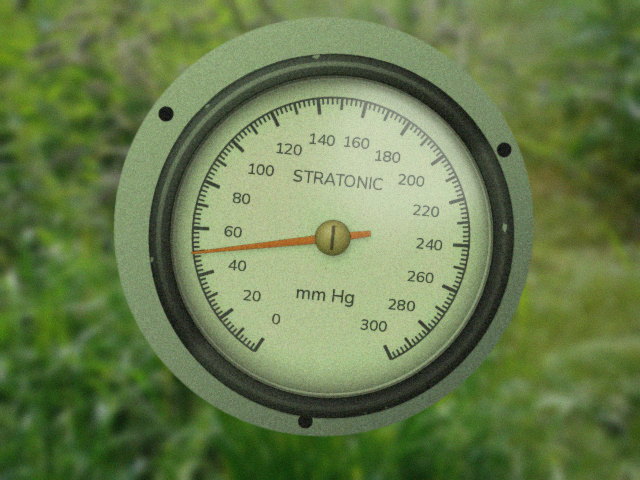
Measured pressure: 50 mmHg
